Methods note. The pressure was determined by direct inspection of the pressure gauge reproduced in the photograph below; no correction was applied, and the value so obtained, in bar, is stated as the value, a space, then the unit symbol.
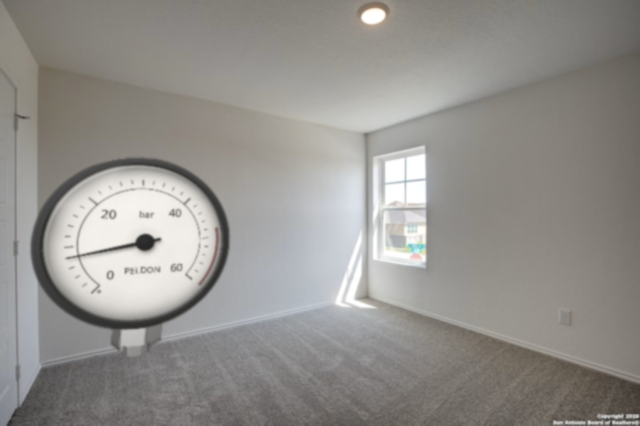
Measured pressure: 8 bar
